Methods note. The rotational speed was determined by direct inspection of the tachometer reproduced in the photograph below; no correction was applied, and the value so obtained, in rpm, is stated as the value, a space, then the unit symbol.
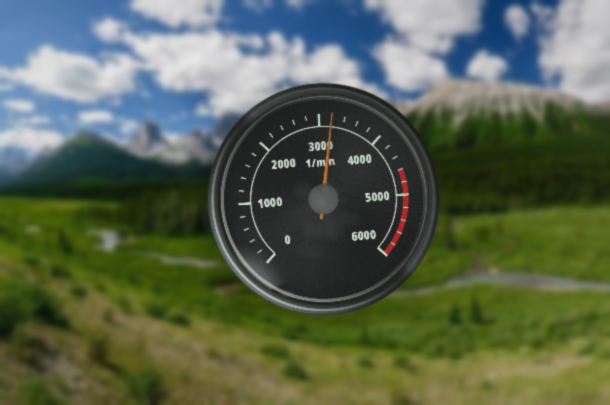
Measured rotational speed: 3200 rpm
